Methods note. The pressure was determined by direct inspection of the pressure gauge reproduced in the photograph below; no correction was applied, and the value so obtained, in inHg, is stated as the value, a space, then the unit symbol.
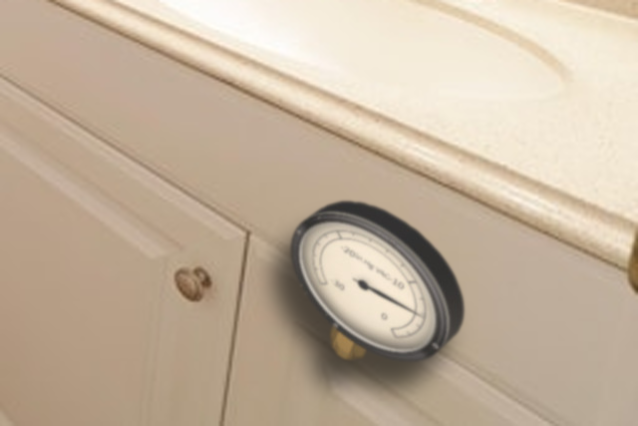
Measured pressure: -6 inHg
